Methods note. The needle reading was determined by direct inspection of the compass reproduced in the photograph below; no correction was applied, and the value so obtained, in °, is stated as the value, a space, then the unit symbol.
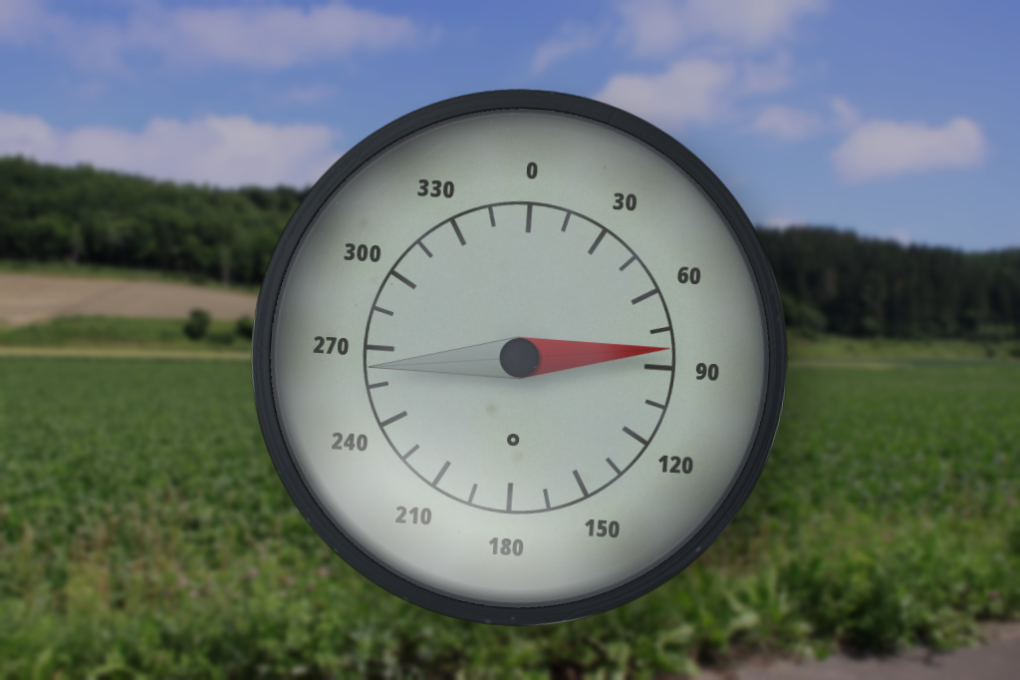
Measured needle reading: 82.5 °
